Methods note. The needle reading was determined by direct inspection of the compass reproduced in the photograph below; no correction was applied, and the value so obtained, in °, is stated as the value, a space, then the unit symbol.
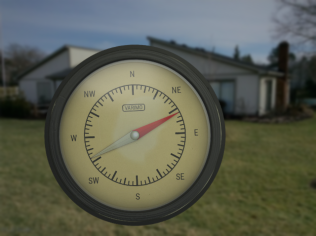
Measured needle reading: 65 °
